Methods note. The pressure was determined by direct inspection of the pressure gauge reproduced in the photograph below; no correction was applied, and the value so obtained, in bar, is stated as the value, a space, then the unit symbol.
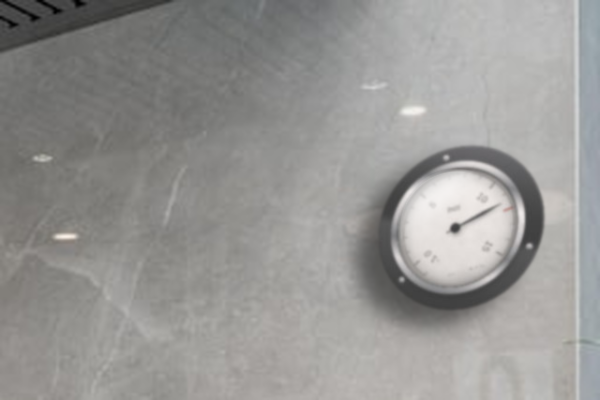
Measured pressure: 11.5 bar
